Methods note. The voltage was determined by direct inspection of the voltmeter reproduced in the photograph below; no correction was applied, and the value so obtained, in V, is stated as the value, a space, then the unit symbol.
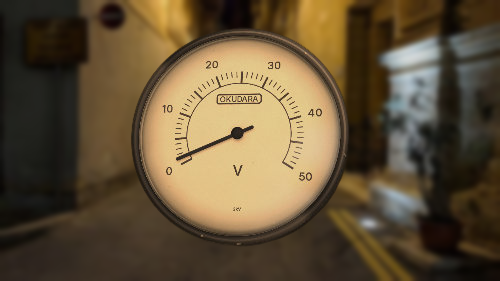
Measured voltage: 1 V
